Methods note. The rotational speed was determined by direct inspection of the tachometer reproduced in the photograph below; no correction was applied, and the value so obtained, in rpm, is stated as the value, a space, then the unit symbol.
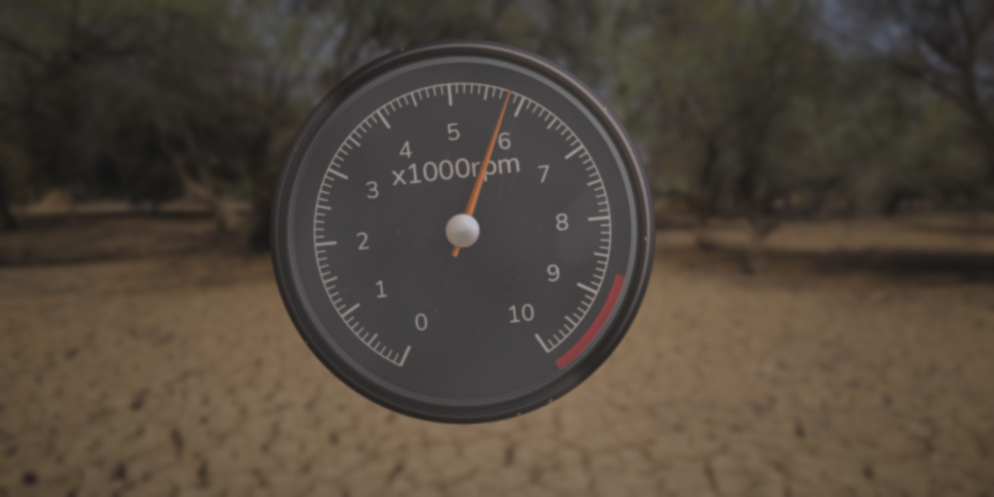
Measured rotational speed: 5800 rpm
